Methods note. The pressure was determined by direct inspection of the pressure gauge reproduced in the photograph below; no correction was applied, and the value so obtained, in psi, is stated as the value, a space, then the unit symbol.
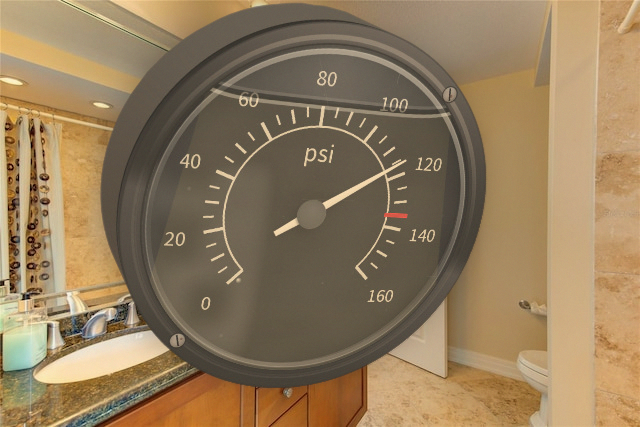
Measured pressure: 115 psi
